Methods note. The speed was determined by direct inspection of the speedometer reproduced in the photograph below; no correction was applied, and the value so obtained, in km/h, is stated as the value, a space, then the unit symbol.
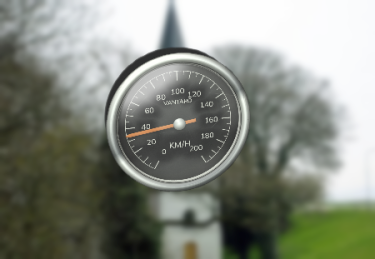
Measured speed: 35 km/h
